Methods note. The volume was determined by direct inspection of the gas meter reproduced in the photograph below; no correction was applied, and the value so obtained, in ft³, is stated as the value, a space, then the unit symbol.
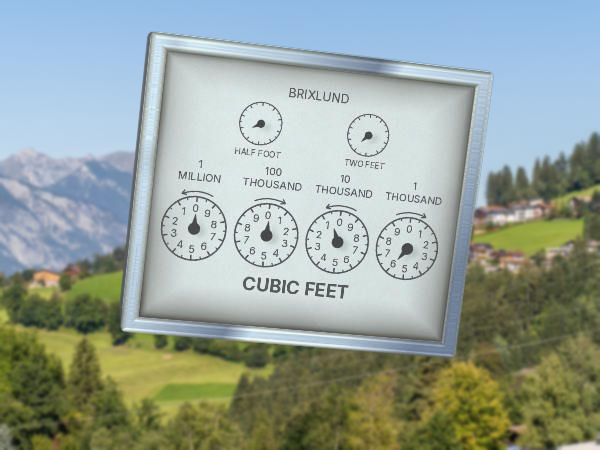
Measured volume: 600 ft³
